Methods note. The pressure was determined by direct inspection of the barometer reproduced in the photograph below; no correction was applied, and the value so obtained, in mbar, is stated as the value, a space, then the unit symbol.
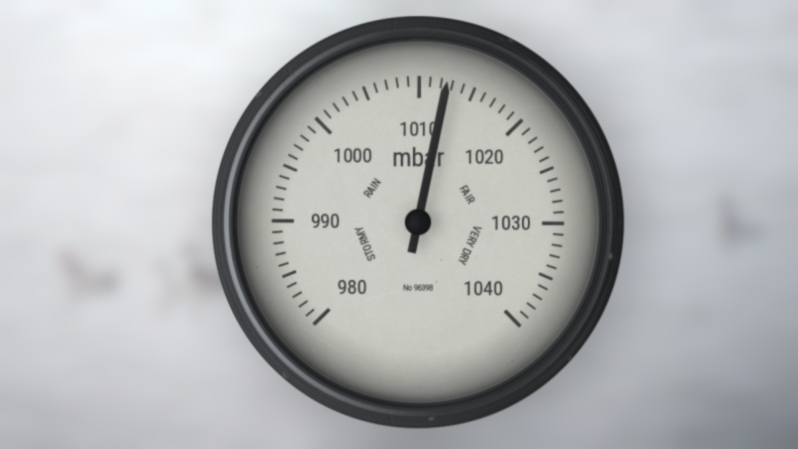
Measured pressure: 1012.5 mbar
